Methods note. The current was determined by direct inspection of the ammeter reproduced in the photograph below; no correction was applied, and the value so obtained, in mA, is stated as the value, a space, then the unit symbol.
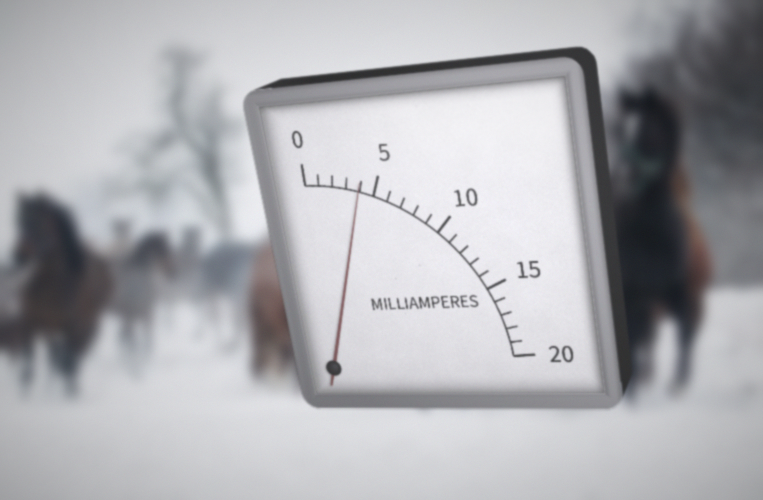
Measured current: 4 mA
